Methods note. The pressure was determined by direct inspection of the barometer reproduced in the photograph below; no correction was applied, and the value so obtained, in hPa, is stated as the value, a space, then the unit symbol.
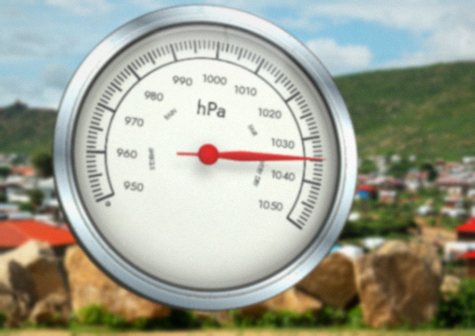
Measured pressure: 1035 hPa
